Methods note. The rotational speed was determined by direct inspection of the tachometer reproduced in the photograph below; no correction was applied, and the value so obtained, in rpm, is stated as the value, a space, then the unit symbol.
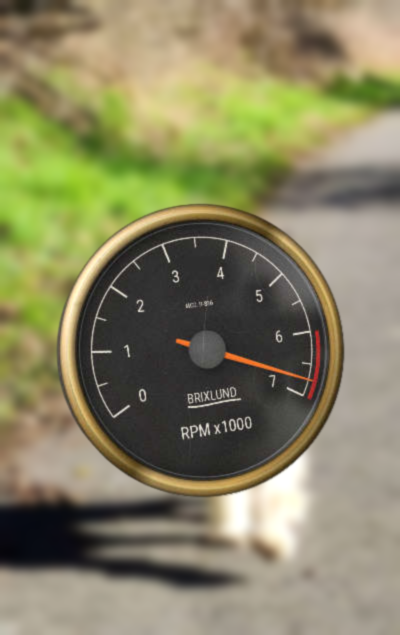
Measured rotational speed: 6750 rpm
